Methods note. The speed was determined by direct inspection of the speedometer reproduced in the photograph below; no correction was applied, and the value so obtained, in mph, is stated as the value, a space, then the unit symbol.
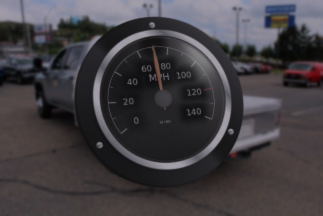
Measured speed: 70 mph
